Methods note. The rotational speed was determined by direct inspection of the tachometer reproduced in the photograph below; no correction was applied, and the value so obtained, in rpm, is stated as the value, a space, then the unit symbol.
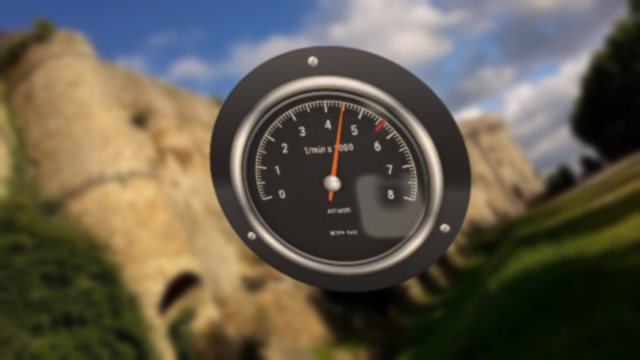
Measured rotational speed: 4500 rpm
